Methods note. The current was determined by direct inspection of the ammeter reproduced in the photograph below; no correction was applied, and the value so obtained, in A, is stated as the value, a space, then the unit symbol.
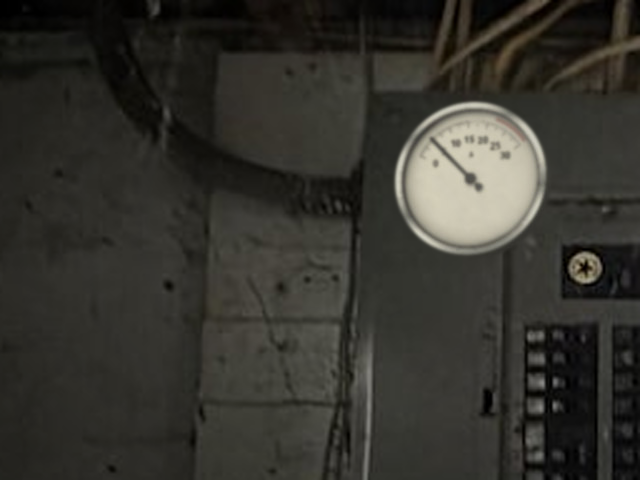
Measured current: 5 A
